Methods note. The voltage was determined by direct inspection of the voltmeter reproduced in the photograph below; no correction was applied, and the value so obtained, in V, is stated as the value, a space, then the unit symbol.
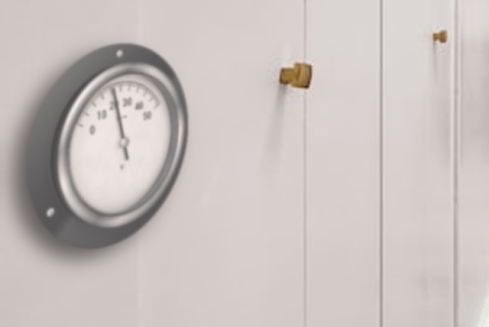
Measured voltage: 20 V
